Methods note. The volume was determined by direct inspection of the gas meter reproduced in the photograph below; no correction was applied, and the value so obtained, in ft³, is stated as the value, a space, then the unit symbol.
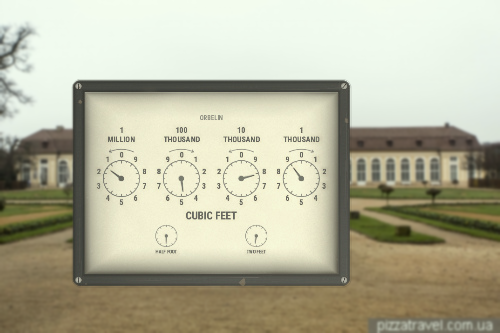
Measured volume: 147900 ft³
